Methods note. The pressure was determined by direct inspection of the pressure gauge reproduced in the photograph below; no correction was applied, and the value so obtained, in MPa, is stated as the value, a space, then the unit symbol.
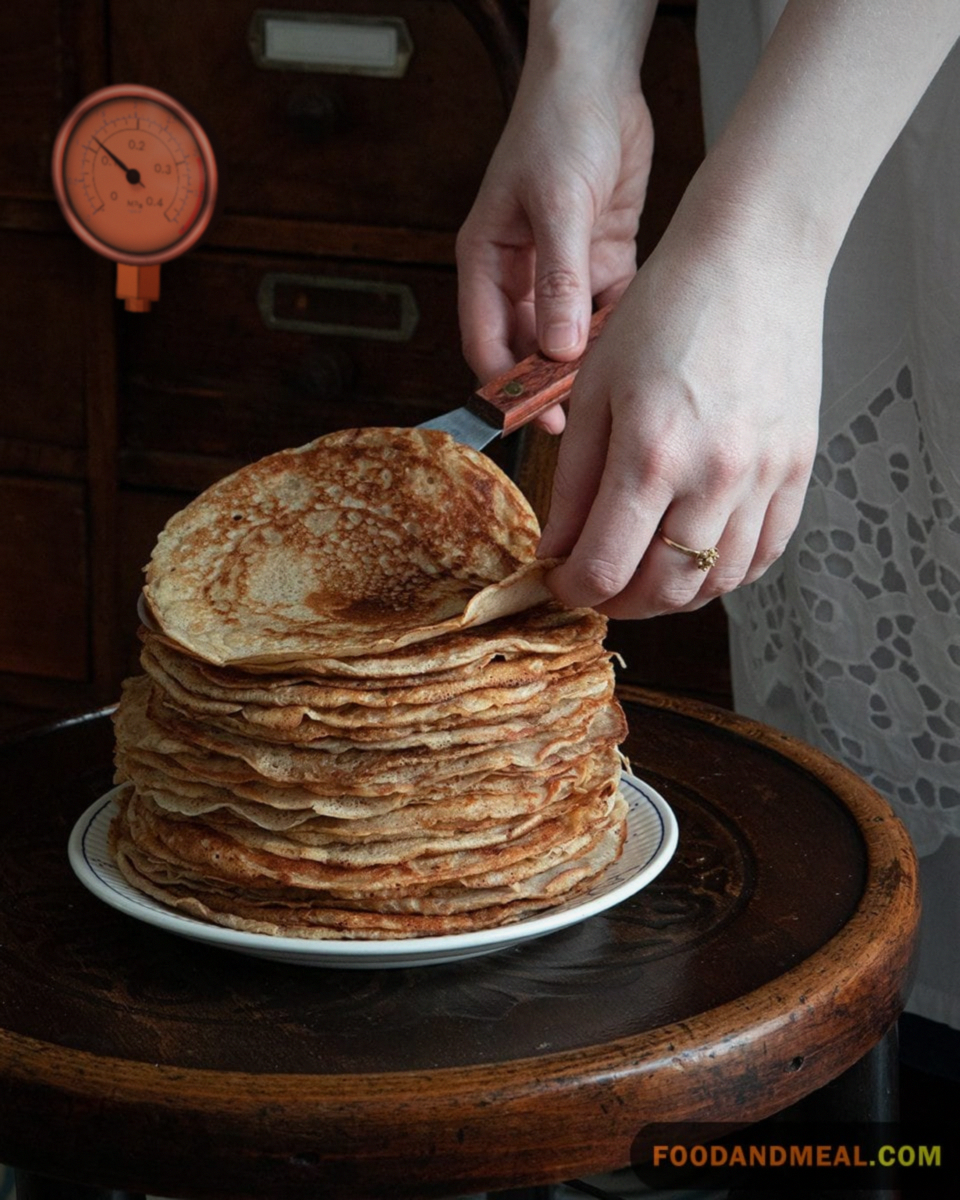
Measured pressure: 0.12 MPa
